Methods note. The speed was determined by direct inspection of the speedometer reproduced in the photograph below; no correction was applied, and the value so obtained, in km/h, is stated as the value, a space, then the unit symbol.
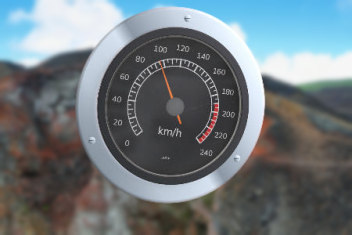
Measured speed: 95 km/h
